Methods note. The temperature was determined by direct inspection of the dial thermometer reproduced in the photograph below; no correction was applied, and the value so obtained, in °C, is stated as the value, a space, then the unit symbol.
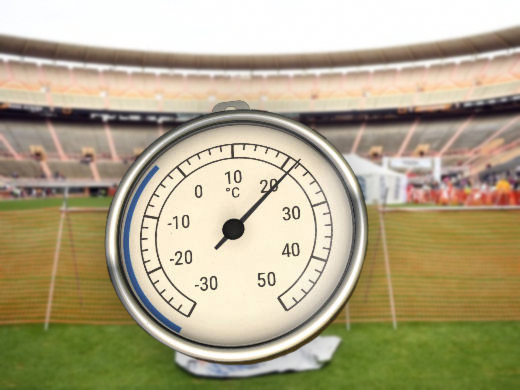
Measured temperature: 22 °C
